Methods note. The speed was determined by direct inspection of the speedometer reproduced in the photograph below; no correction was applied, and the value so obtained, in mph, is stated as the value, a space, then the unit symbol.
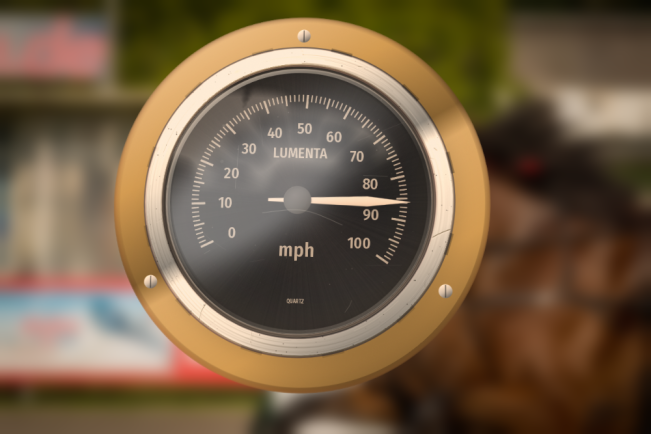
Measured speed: 86 mph
